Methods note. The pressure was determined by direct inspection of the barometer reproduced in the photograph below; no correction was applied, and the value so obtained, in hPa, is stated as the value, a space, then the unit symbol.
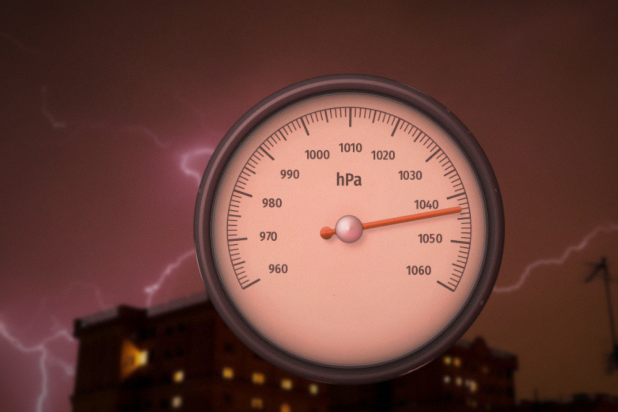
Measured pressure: 1043 hPa
